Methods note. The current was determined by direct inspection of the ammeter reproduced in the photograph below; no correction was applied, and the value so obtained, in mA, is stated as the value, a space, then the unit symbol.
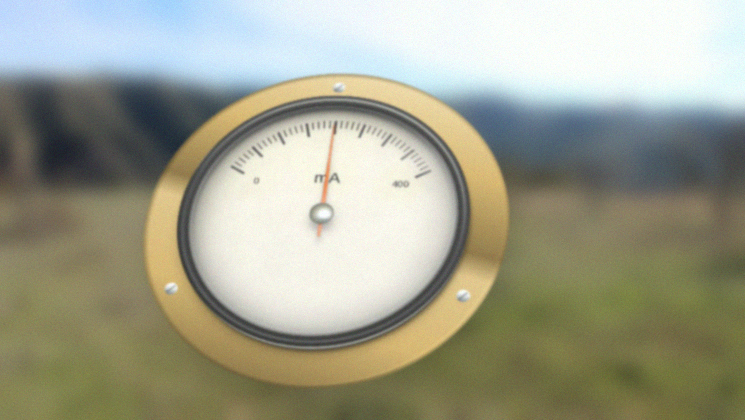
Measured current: 200 mA
